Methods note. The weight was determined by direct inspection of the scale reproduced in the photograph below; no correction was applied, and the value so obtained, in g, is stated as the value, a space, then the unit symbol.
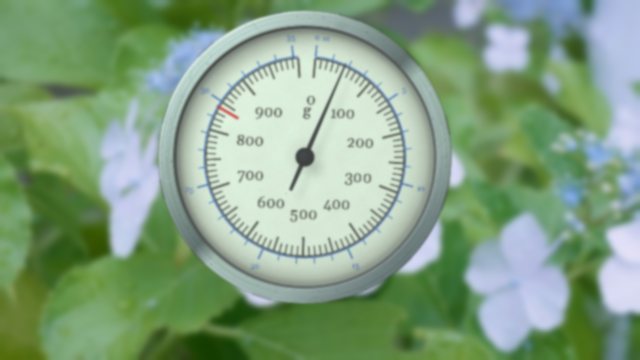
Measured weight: 50 g
